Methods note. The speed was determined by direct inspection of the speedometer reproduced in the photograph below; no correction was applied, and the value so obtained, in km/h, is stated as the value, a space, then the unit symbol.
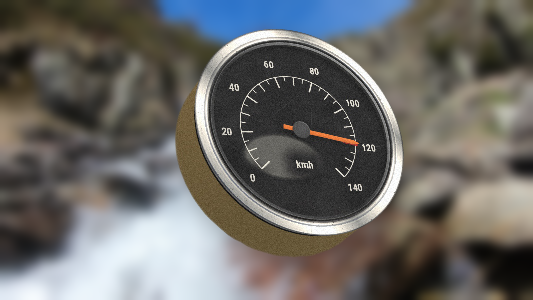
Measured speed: 120 km/h
